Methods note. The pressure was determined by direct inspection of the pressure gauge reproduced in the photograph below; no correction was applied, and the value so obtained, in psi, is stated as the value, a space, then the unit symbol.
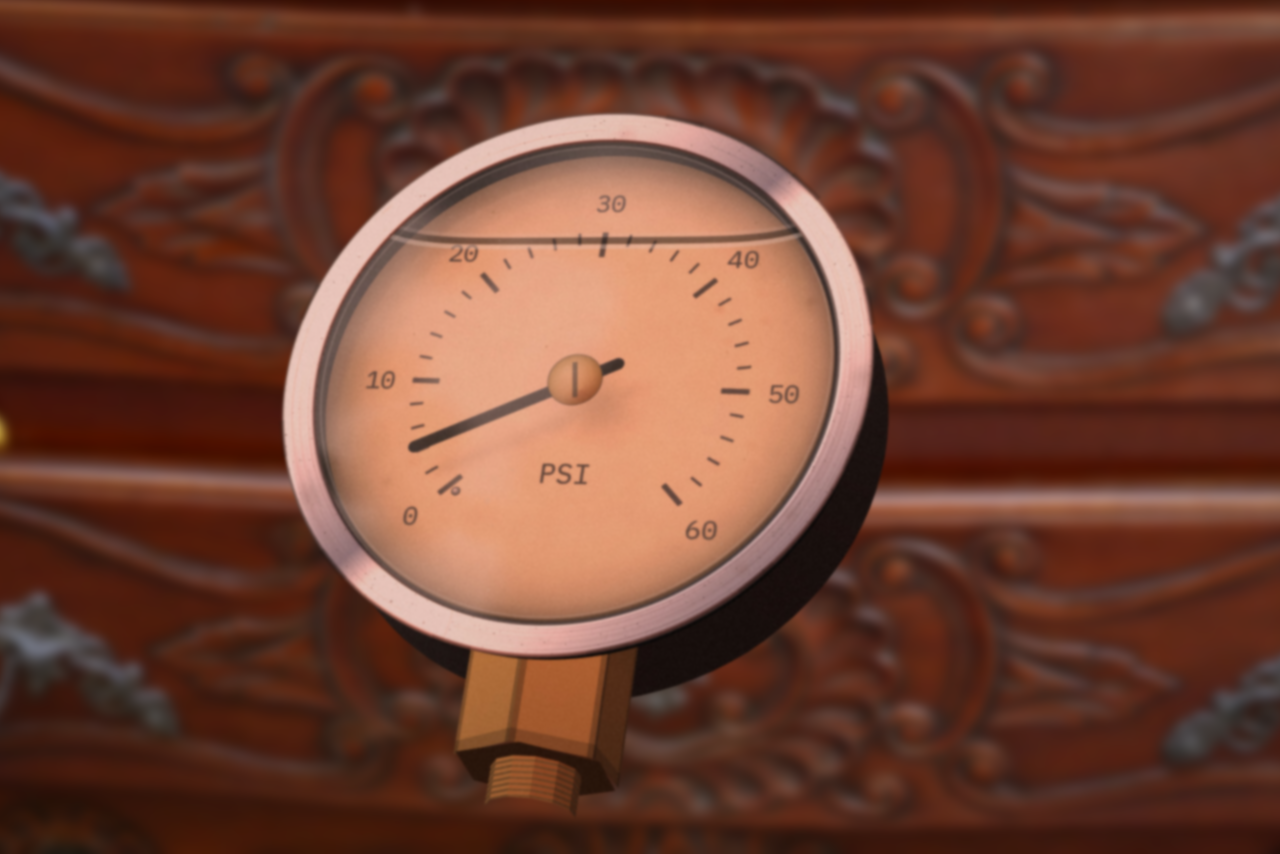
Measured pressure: 4 psi
